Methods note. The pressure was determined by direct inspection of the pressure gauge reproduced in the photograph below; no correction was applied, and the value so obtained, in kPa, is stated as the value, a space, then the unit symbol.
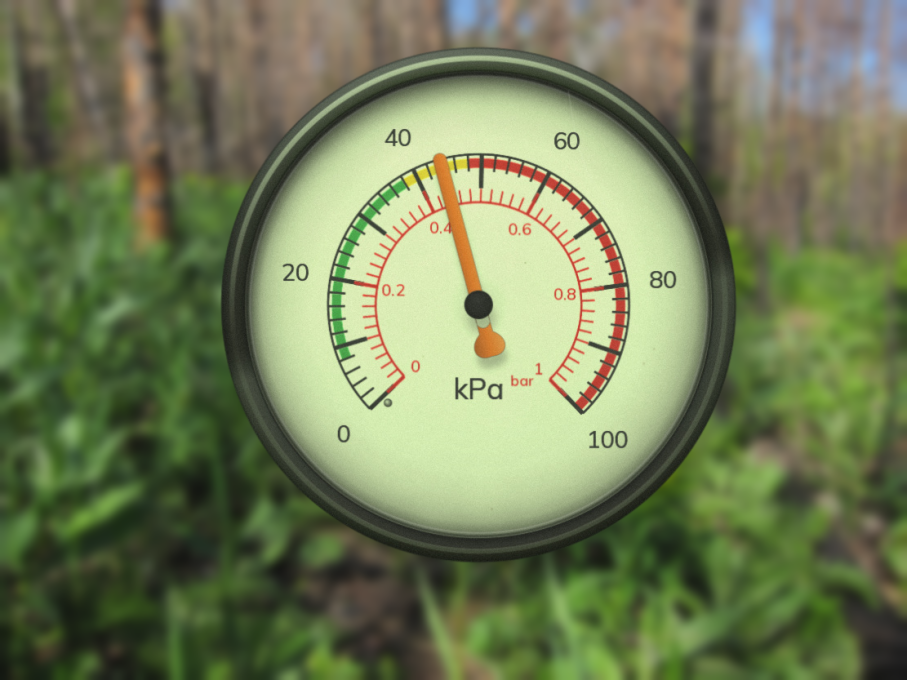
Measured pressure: 44 kPa
